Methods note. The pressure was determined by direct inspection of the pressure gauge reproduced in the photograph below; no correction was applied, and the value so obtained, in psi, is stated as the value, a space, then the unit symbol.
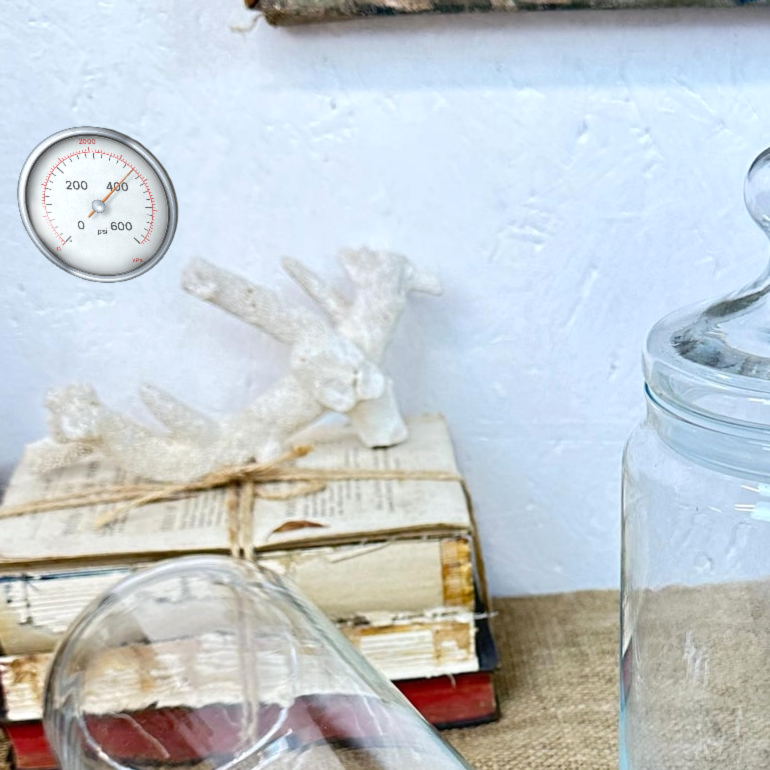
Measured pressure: 400 psi
